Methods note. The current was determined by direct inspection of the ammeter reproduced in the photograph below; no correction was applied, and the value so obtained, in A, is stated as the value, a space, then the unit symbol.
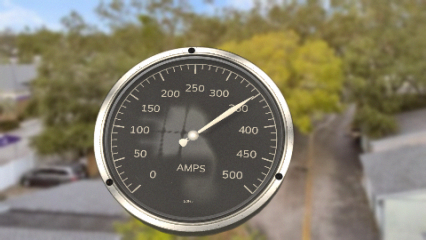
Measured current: 350 A
